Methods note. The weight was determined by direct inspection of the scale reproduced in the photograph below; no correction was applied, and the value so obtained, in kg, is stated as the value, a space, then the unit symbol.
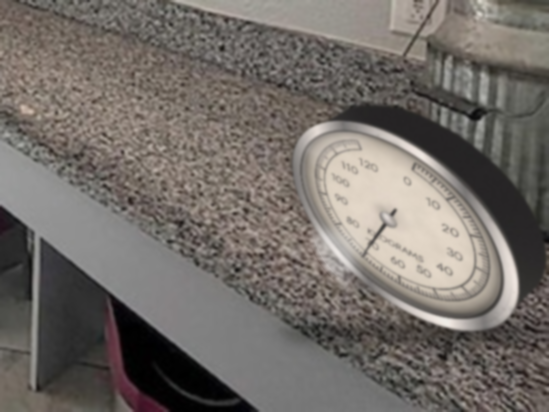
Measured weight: 70 kg
